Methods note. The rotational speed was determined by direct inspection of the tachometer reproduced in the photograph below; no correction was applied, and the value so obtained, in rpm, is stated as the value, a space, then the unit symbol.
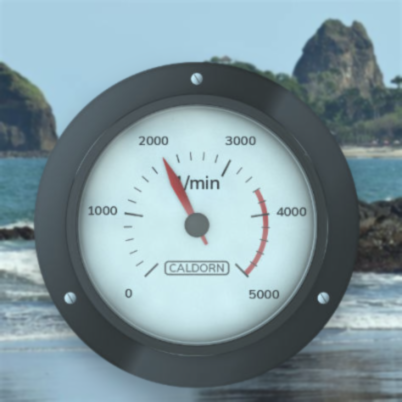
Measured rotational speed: 2000 rpm
